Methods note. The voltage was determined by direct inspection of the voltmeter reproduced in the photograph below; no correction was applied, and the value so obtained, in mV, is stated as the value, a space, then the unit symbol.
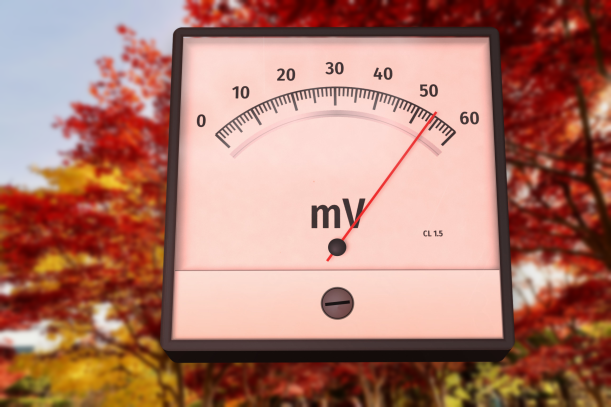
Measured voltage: 54 mV
